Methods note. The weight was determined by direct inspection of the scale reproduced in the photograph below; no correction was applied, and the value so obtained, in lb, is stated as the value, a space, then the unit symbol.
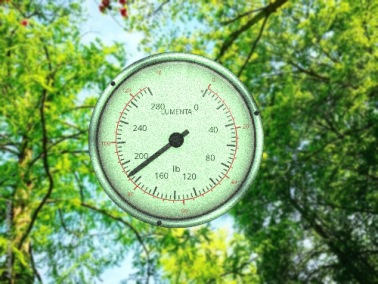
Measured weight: 188 lb
